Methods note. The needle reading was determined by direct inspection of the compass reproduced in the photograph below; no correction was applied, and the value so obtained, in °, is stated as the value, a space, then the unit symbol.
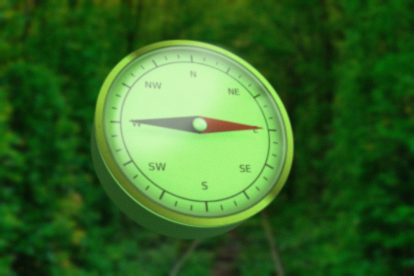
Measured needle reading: 90 °
